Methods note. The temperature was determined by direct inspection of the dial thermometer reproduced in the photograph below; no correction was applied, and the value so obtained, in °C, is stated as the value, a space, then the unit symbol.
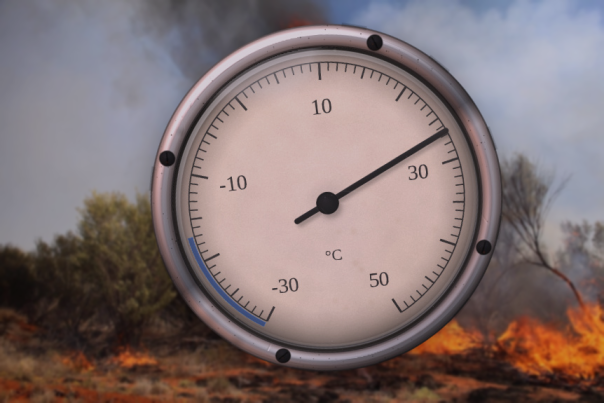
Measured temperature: 26.5 °C
